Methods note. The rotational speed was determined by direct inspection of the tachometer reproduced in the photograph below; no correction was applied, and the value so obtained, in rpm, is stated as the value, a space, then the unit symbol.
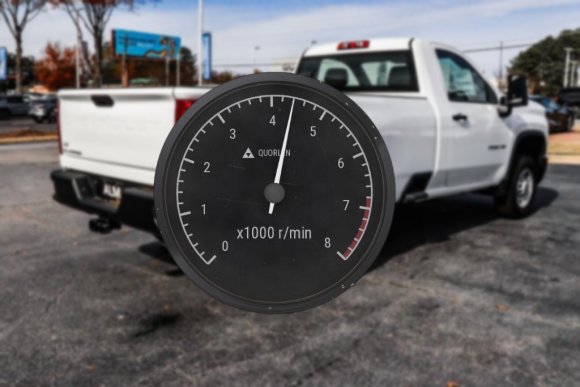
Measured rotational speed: 4400 rpm
